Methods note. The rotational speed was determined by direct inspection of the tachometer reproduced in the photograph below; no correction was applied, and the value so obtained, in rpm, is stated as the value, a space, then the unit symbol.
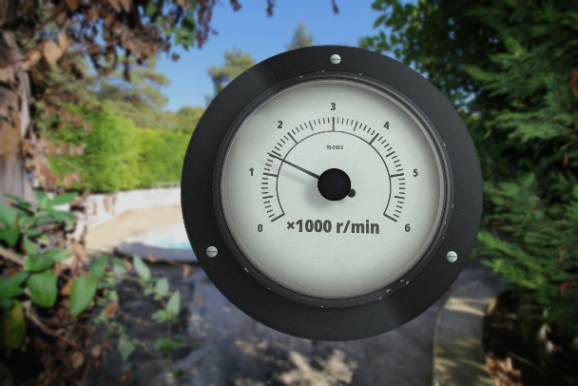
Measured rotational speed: 1400 rpm
